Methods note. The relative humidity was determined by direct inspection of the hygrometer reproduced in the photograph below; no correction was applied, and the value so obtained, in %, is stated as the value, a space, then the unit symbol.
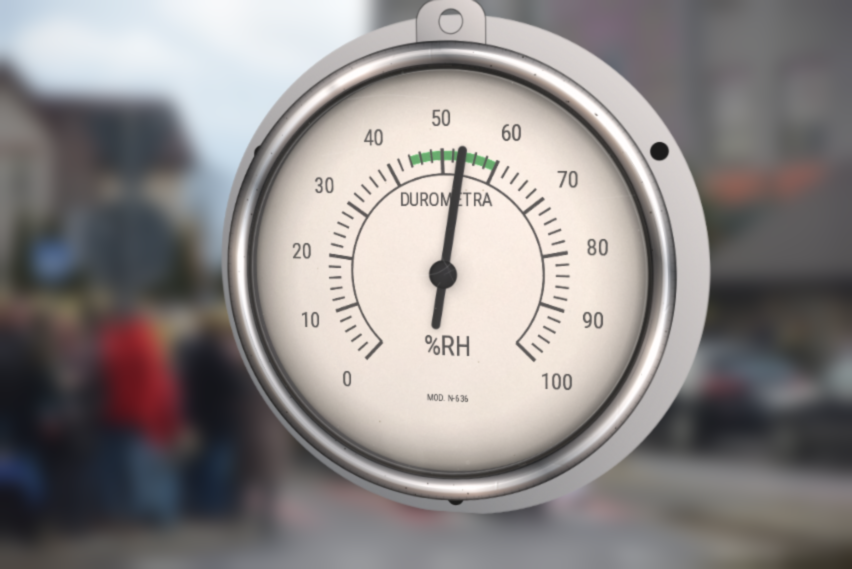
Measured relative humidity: 54 %
